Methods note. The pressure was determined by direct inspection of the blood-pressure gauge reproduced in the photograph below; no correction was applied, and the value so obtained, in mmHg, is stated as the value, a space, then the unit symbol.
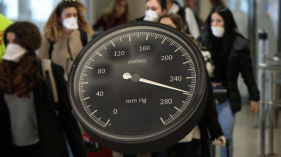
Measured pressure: 260 mmHg
